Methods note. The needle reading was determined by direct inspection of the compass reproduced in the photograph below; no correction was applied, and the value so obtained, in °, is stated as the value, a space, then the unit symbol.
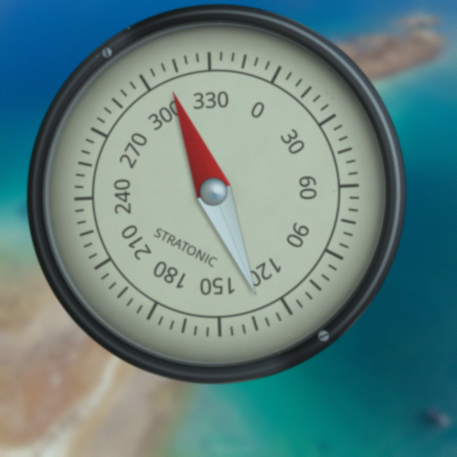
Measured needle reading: 310 °
